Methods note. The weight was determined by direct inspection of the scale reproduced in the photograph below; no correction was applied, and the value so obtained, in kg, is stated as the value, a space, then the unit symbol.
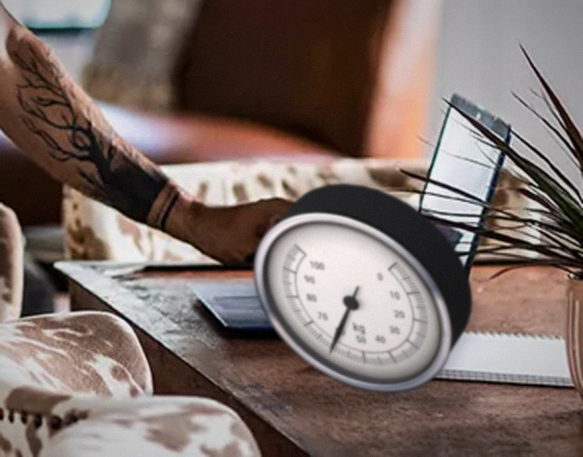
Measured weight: 60 kg
